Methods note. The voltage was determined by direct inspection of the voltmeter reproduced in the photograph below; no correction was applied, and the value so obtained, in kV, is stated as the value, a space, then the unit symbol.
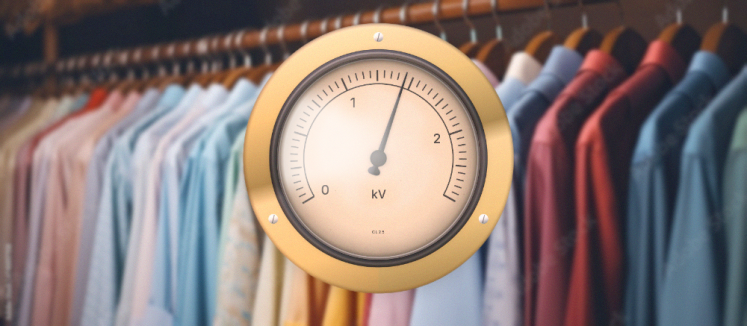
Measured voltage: 1.45 kV
